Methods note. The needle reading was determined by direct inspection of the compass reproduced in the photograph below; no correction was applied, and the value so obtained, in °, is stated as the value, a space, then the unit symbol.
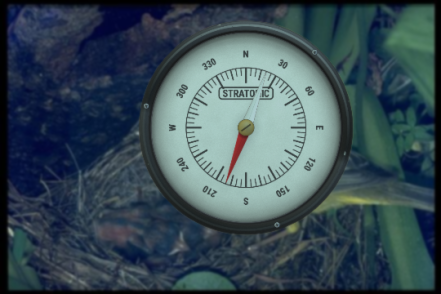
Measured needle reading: 200 °
